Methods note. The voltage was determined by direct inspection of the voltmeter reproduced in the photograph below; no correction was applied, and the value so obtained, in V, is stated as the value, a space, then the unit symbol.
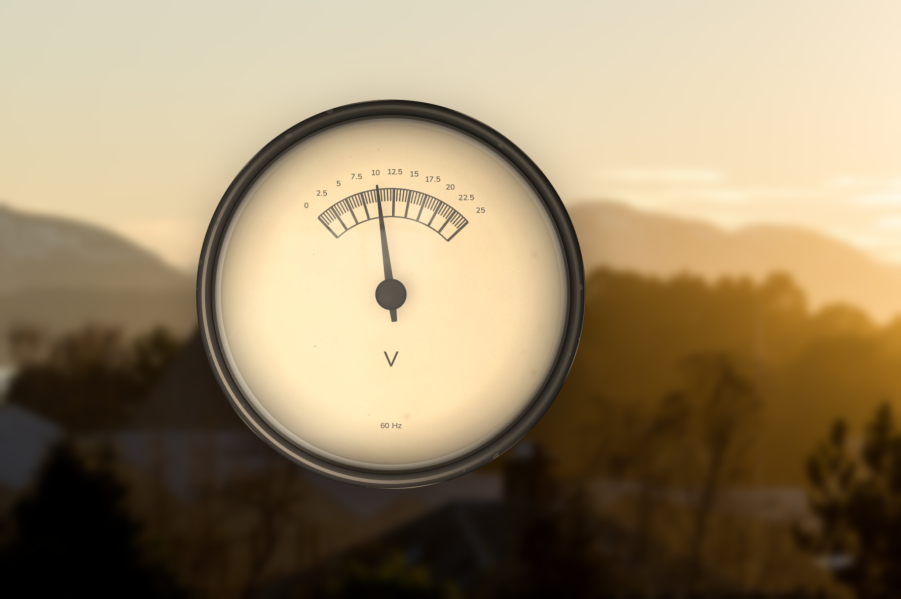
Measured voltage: 10 V
